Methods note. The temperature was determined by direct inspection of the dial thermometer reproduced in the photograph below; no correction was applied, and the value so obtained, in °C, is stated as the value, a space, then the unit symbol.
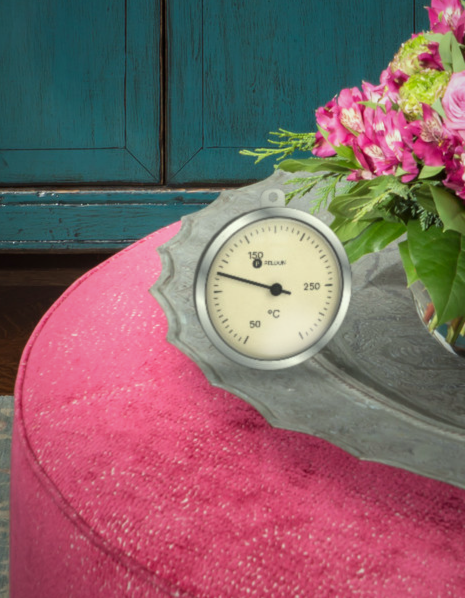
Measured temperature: 115 °C
